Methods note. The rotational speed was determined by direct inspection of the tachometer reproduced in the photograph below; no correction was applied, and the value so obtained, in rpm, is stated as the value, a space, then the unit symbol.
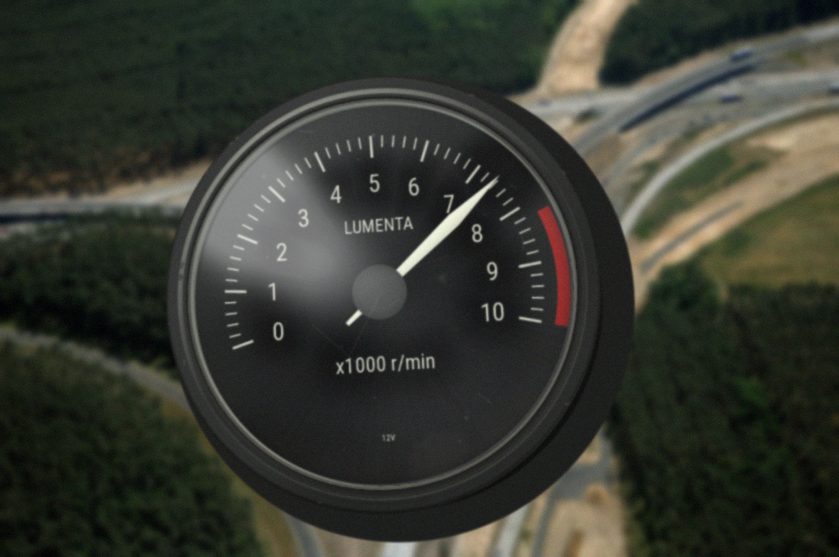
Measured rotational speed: 7400 rpm
